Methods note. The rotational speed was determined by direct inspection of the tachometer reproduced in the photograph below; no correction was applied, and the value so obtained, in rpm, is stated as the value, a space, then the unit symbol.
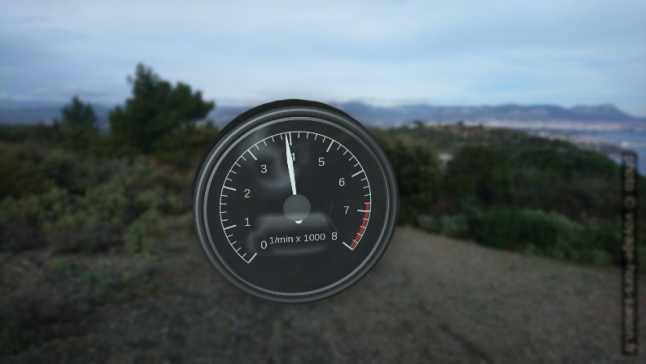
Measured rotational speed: 3900 rpm
